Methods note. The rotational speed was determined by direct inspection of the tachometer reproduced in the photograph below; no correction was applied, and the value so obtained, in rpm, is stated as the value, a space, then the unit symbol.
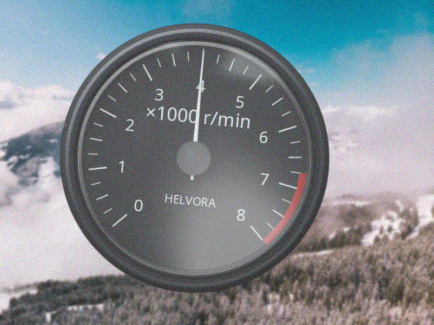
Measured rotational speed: 4000 rpm
